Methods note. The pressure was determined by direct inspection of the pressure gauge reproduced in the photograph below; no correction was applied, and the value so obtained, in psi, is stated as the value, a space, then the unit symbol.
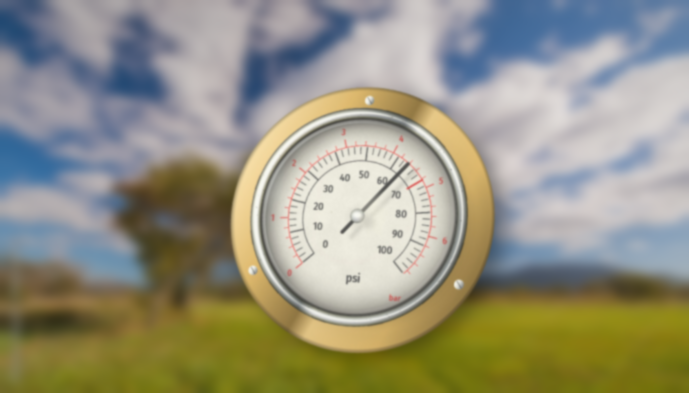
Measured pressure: 64 psi
